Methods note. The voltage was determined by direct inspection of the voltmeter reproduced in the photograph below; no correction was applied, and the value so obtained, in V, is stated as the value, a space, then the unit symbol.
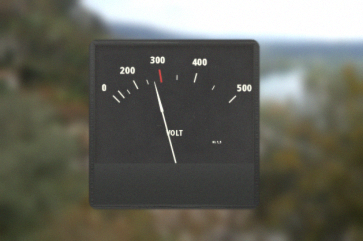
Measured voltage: 275 V
